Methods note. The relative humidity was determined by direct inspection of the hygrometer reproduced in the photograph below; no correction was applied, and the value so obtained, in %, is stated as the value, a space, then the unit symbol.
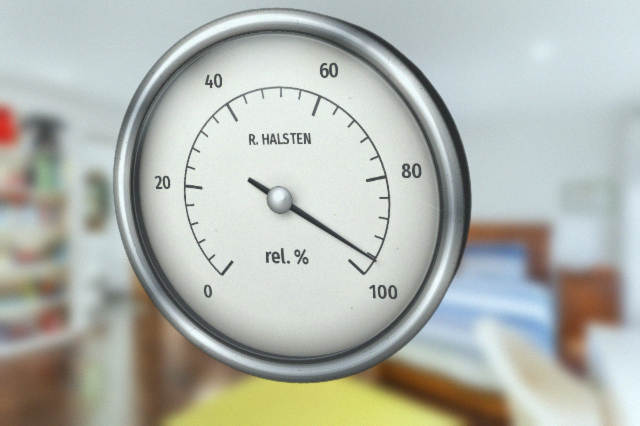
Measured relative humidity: 96 %
